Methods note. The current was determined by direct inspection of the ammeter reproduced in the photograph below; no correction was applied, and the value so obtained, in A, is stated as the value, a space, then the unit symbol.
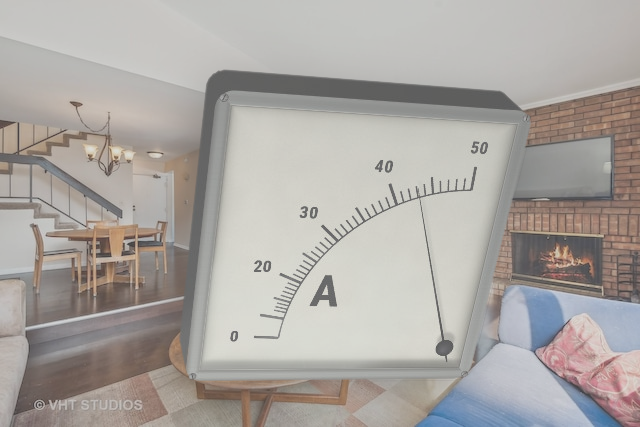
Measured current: 43 A
